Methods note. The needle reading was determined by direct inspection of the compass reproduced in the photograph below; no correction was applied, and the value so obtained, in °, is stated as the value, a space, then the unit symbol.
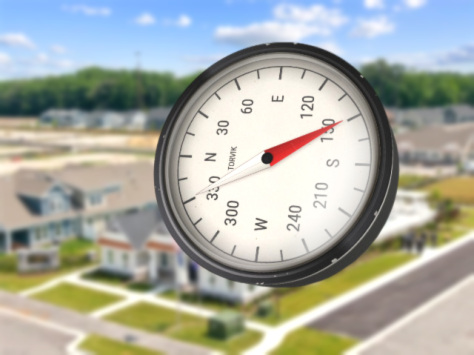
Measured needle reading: 150 °
